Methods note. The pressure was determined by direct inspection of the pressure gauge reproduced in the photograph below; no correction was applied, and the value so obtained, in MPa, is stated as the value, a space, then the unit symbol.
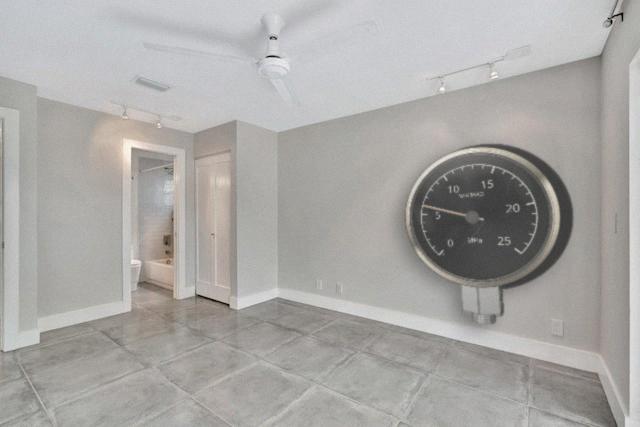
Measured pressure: 6 MPa
